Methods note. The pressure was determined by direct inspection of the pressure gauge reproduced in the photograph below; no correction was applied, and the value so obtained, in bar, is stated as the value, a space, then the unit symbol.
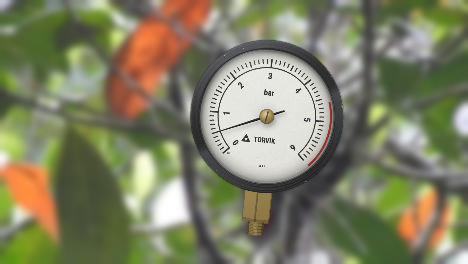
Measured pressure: 0.5 bar
